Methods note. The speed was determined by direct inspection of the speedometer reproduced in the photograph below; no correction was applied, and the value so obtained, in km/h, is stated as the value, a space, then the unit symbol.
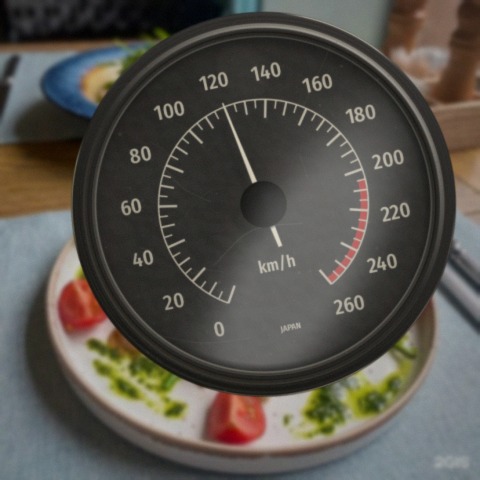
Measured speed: 120 km/h
